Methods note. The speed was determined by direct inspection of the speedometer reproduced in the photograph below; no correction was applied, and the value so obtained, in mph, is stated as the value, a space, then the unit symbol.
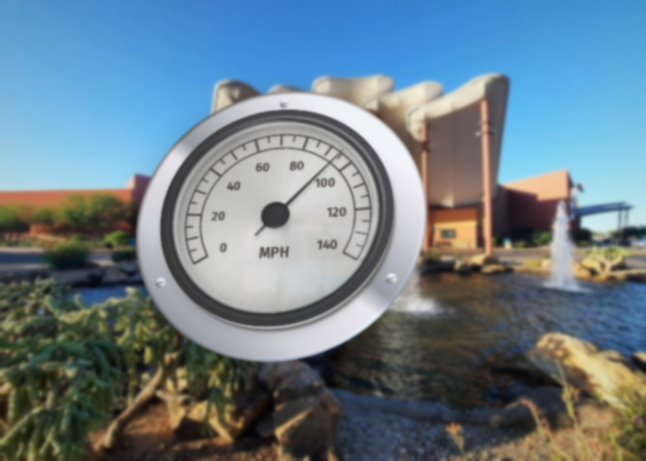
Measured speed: 95 mph
